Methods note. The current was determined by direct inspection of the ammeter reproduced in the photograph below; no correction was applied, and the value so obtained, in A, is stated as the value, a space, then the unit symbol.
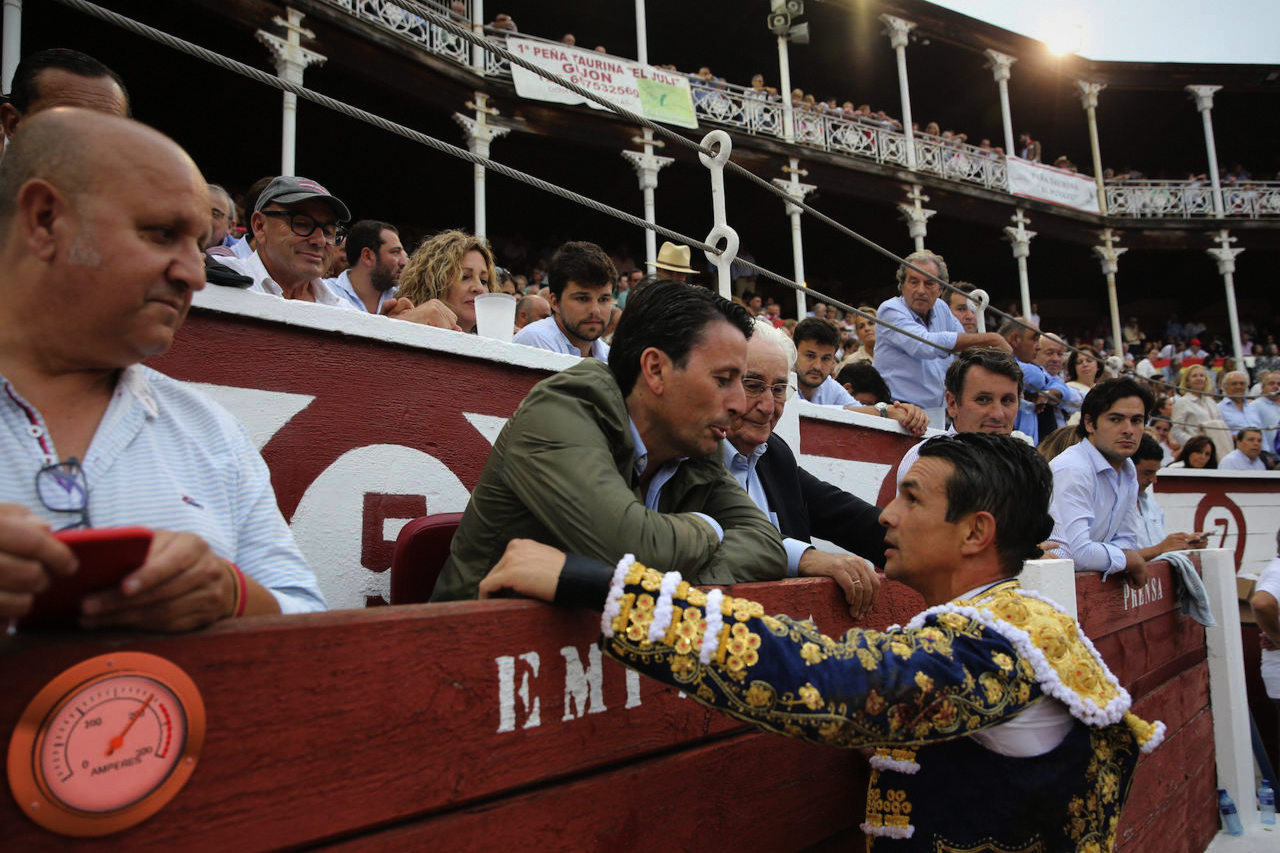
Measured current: 200 A
